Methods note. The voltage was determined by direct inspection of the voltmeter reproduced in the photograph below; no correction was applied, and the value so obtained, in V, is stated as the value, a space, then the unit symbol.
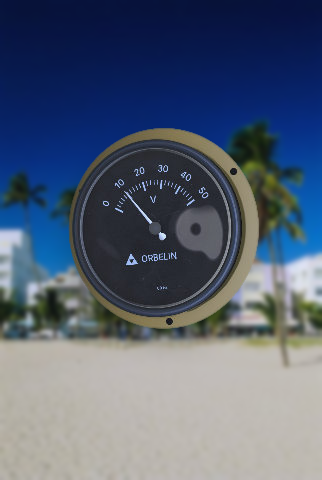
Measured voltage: 10 V
